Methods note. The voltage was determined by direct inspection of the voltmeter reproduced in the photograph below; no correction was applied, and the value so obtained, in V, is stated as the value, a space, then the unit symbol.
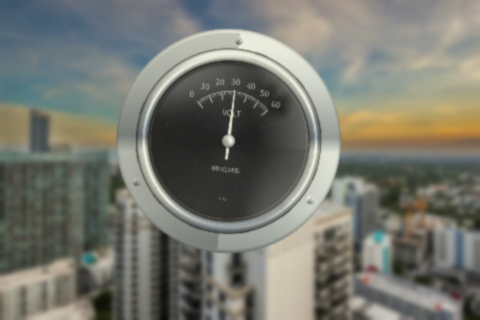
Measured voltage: 30 V
